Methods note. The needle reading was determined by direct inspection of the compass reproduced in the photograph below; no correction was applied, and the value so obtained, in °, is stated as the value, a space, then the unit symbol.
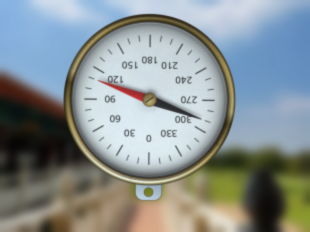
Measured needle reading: 110 °
